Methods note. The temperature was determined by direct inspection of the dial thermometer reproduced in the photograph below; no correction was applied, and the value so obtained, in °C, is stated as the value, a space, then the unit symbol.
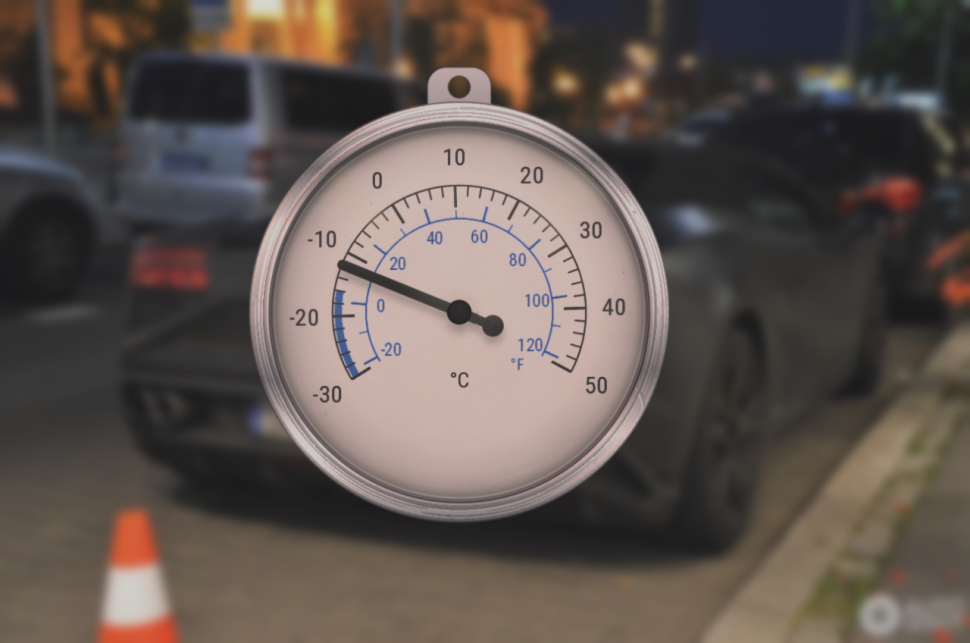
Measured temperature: -12 °C
